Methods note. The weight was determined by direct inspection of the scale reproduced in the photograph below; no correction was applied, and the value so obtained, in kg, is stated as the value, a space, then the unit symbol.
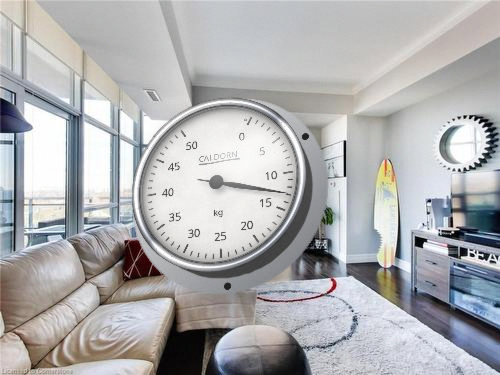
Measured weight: 13 kg
